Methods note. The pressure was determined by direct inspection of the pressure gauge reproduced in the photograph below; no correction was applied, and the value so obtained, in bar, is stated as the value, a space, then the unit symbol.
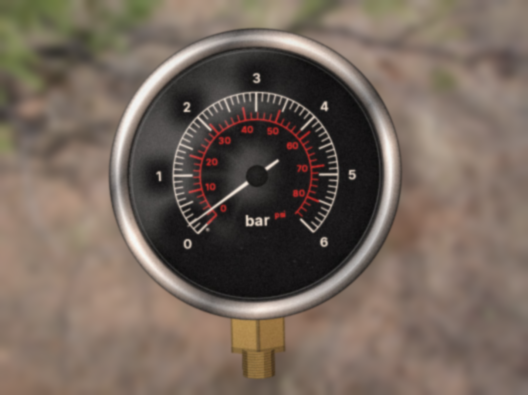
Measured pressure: 0.2 bar
